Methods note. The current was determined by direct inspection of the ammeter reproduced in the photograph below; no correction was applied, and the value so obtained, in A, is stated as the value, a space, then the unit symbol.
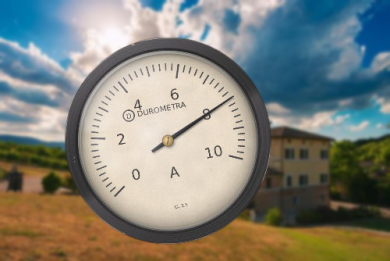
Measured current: 8 A
